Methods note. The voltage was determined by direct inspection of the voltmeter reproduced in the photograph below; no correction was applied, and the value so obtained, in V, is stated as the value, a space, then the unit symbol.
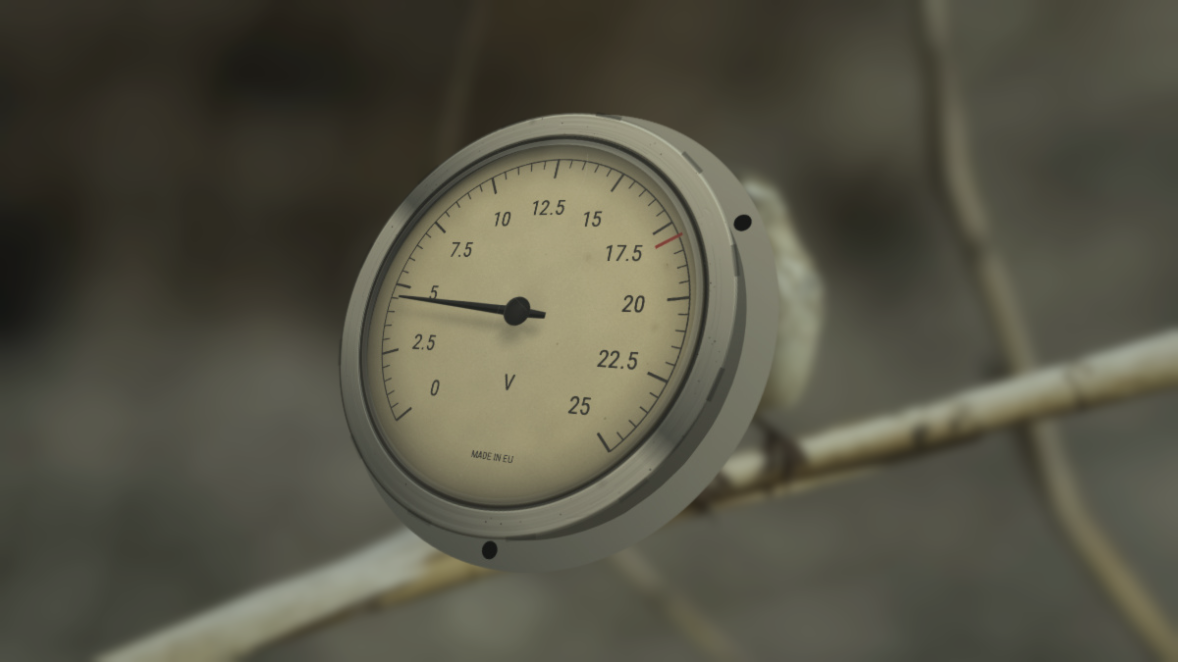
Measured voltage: 4.5 V
